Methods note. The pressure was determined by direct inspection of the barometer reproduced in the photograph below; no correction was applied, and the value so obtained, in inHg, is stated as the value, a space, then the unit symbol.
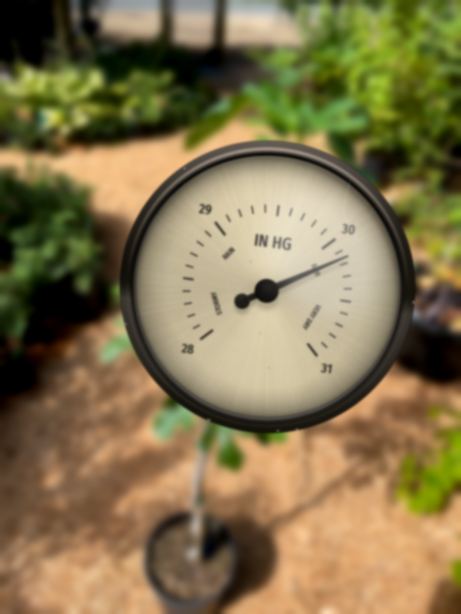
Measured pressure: 30.15 inHg
